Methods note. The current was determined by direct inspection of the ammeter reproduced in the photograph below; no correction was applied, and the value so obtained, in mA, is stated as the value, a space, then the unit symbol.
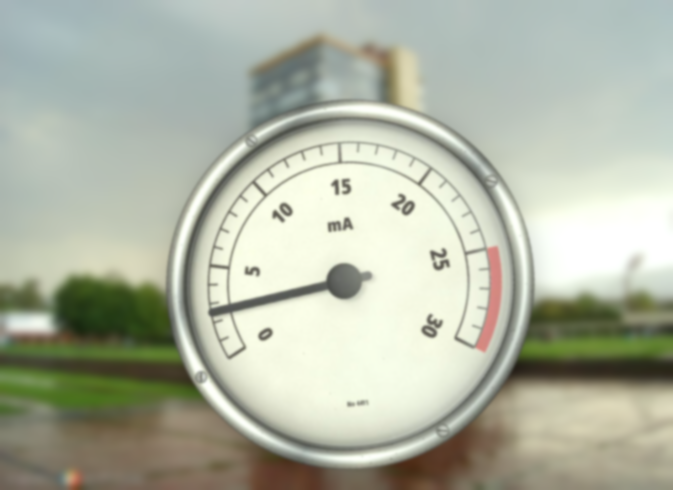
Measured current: 2.5 mA
